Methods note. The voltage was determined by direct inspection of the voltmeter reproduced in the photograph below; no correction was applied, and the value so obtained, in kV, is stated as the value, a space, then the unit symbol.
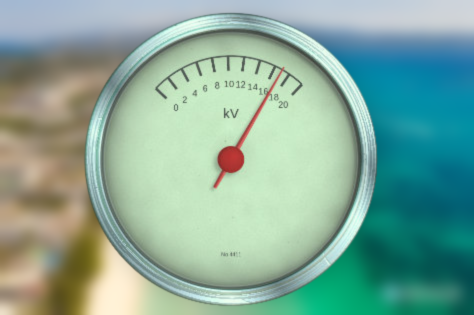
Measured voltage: 17 kV
